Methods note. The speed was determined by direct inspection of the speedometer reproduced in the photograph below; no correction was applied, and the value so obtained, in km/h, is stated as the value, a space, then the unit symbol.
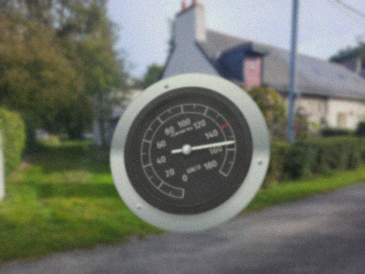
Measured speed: 155 km/h
